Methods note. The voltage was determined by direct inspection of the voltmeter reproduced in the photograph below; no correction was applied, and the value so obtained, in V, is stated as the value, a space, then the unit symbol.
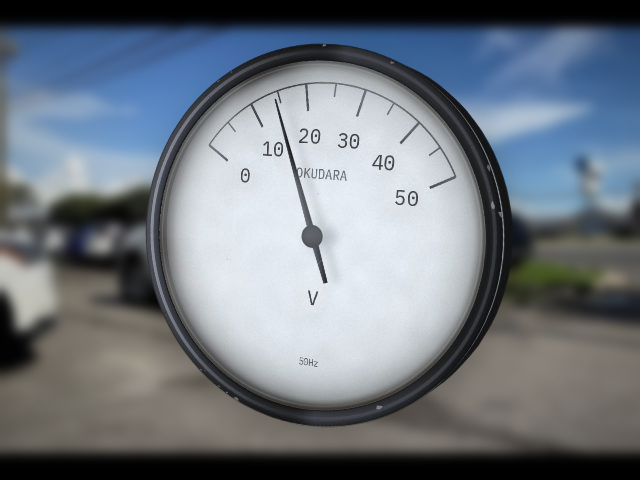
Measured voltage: 15 V
